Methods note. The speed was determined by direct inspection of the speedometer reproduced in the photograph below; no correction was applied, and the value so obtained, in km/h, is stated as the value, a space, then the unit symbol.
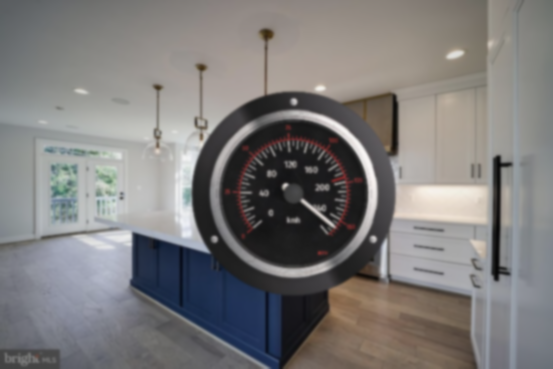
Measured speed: 250 km/h
